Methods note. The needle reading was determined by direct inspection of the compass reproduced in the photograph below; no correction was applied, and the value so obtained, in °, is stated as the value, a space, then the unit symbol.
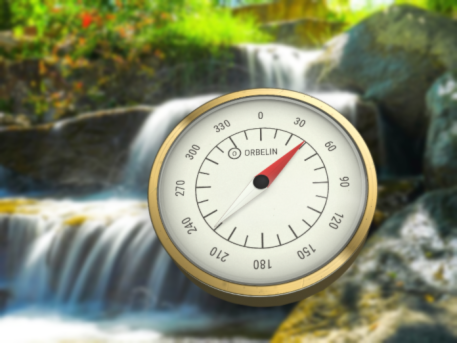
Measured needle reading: 45 °
